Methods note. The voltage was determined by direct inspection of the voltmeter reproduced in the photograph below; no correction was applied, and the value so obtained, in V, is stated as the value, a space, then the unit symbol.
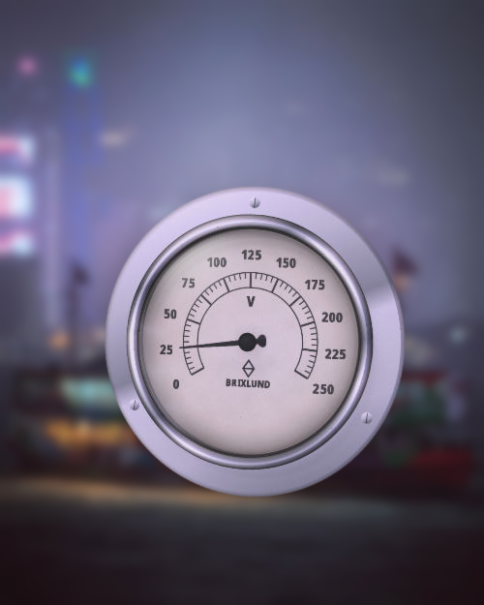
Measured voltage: 25 V
